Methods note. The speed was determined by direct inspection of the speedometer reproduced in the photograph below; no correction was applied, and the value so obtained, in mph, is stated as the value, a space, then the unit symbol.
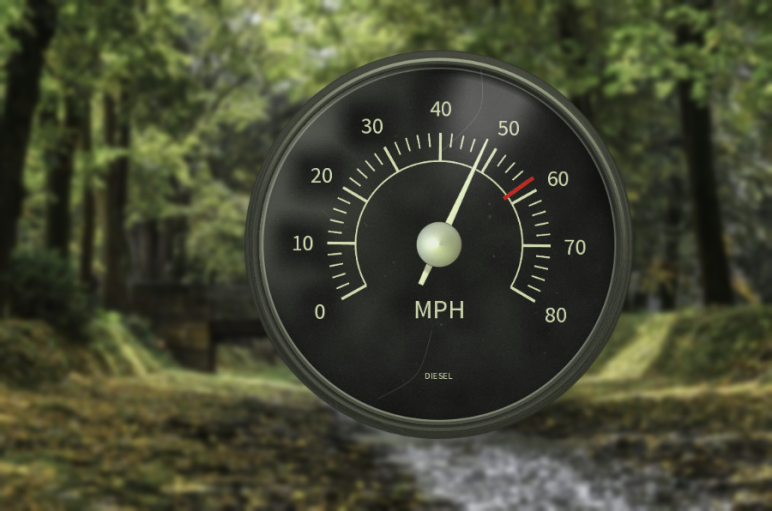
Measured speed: 48 mph
